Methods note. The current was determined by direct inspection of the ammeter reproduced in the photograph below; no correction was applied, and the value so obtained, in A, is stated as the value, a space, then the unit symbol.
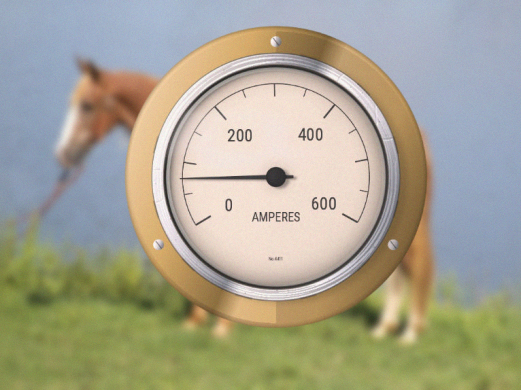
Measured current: 75 A
